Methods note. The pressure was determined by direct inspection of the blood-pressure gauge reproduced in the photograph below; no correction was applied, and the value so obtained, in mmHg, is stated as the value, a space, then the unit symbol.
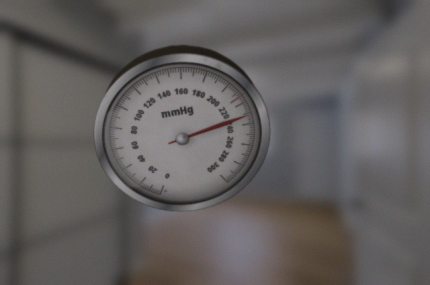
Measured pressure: 230 mmHg
